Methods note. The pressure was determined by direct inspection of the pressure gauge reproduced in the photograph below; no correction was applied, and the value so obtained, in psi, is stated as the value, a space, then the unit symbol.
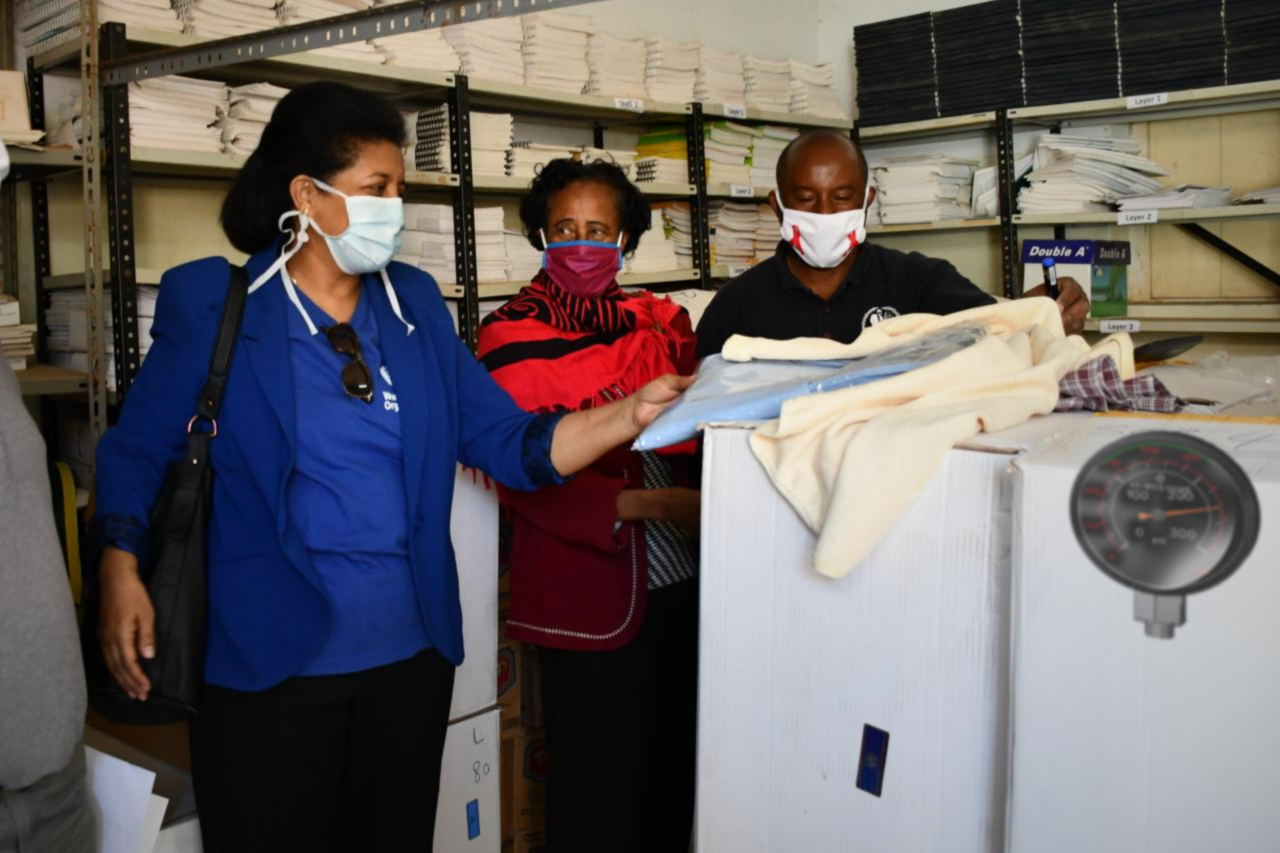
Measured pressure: 240 psi
